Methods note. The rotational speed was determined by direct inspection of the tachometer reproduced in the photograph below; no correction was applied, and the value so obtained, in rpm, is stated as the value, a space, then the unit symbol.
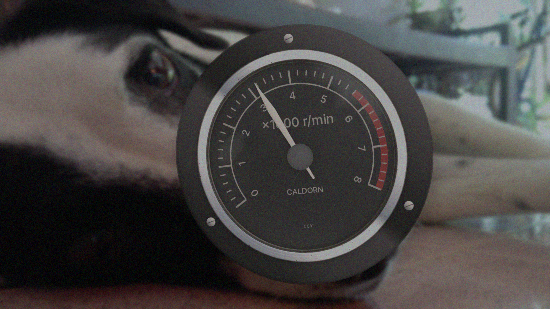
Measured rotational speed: 3200 rpm
